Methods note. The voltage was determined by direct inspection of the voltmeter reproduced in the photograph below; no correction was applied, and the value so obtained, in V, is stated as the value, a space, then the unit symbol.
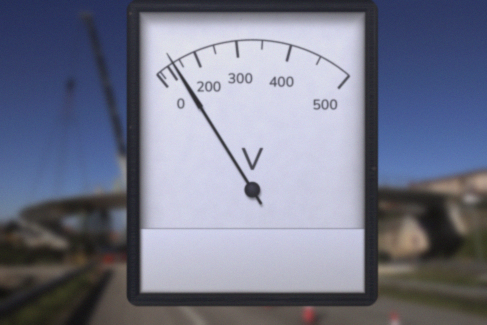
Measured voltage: 125 V
